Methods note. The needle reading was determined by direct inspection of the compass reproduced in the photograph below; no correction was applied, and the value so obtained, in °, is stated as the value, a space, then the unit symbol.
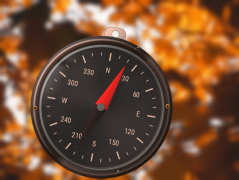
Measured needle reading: 20 °
